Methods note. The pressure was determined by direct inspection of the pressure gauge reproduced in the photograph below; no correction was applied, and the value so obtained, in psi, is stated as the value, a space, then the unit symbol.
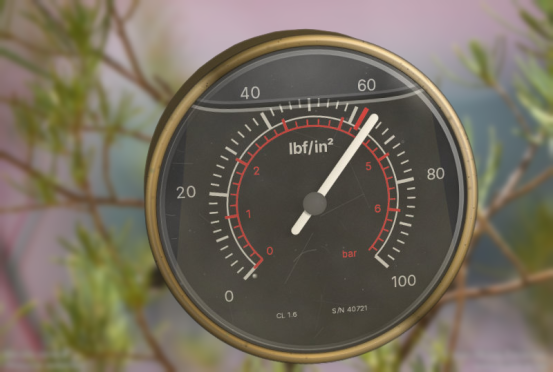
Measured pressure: 64 psi
